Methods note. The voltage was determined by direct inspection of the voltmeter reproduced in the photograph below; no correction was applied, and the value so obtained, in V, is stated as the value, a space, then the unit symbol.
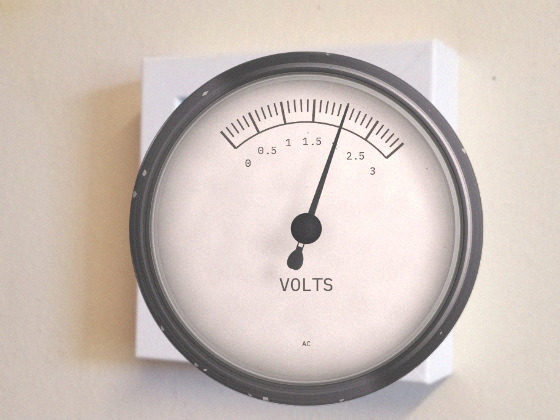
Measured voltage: 2 V
